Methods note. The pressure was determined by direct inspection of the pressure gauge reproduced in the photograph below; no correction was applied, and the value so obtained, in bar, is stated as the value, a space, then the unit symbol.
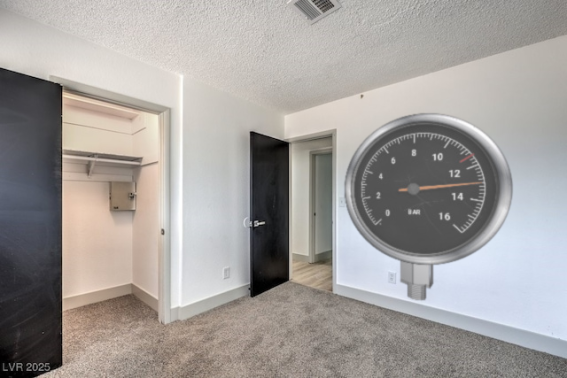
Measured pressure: 13 bar
